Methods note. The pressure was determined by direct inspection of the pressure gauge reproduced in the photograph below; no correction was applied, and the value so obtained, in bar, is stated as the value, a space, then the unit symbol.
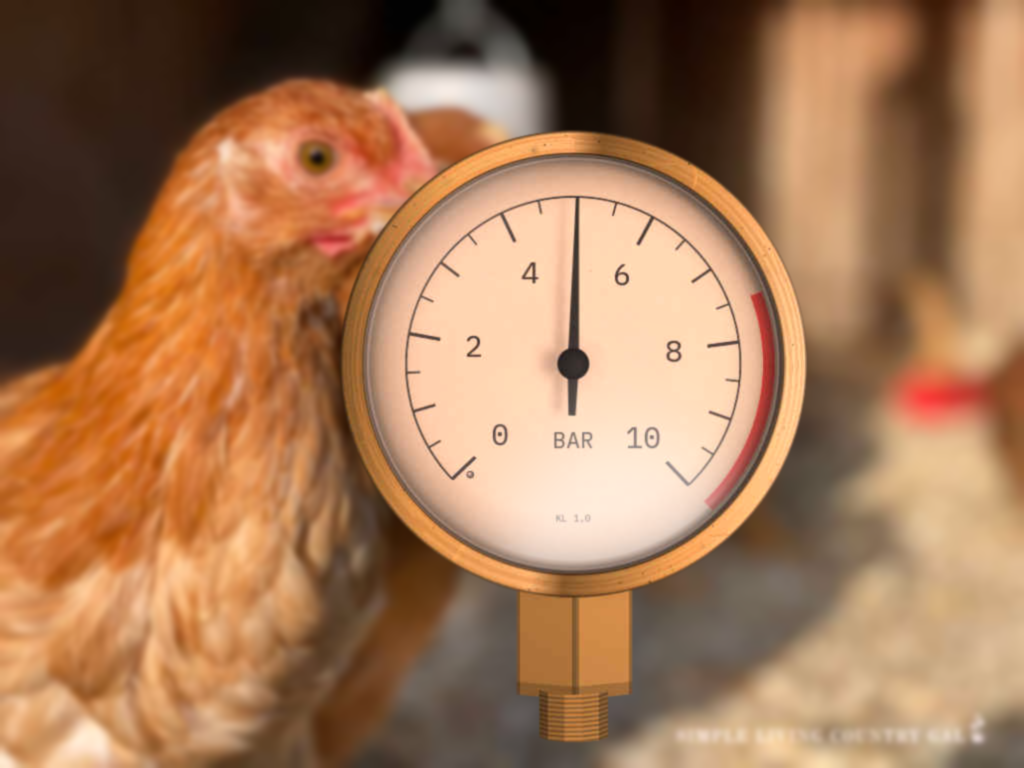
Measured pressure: 5 bar
